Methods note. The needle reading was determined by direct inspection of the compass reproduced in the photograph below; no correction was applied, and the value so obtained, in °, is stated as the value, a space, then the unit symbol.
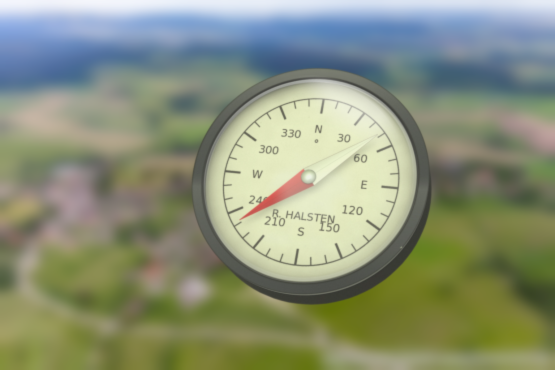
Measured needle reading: 230 °
